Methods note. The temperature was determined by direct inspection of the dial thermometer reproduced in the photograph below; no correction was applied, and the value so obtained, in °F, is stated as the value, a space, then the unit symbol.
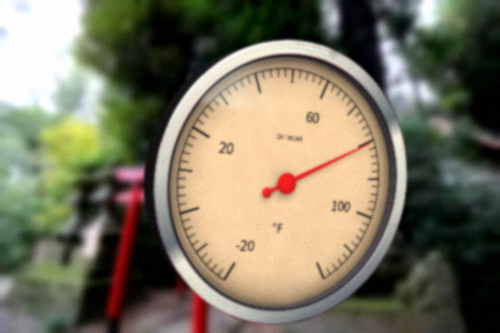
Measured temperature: 80 °F
